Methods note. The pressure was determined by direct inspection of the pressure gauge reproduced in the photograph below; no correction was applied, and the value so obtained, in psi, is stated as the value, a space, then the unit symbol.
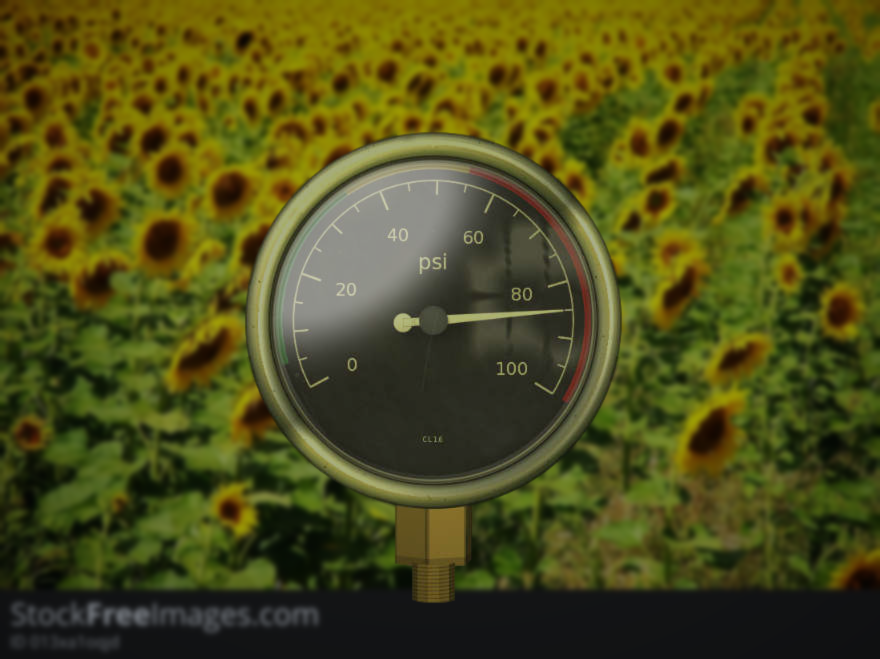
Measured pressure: 85 psi
